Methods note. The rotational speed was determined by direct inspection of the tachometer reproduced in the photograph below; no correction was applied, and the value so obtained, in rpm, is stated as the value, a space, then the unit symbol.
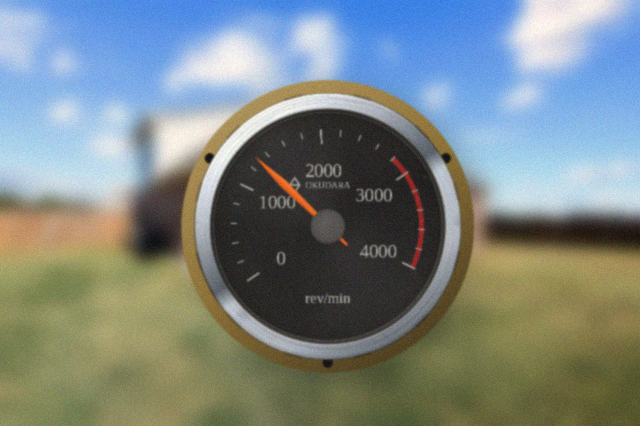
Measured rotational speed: 1300 rpm
